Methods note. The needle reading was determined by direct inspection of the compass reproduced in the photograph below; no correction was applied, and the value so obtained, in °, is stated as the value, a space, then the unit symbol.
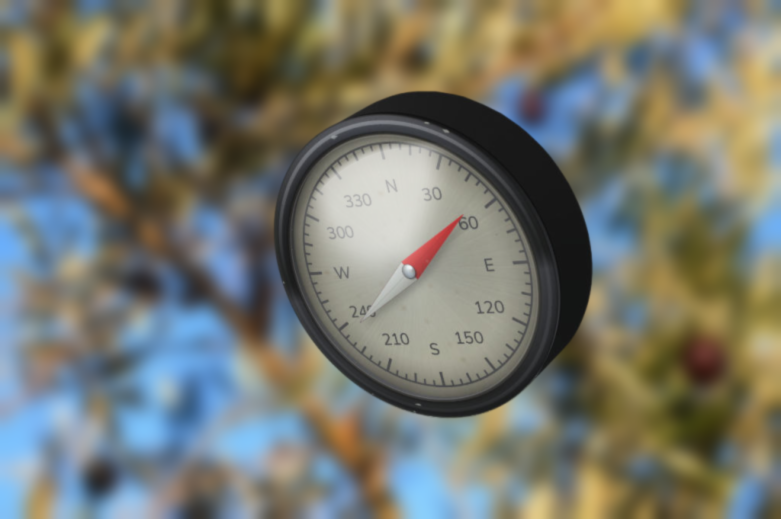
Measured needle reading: 55 °
